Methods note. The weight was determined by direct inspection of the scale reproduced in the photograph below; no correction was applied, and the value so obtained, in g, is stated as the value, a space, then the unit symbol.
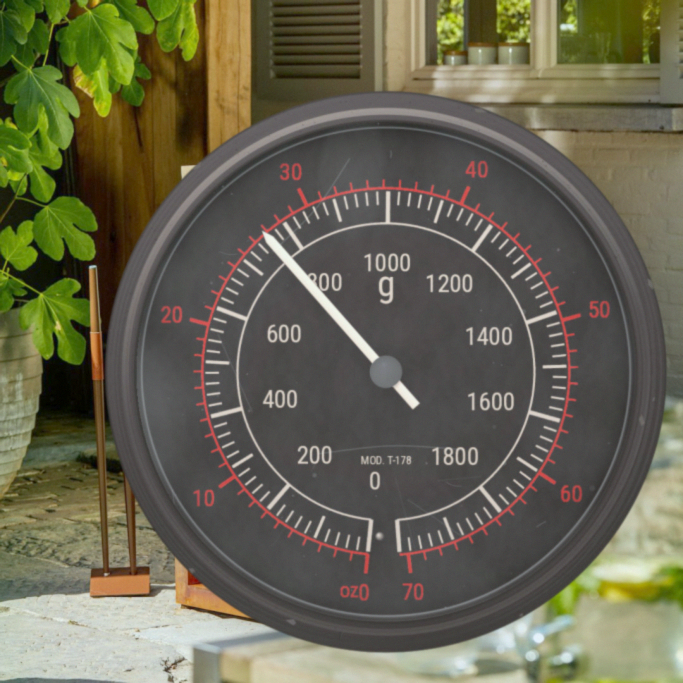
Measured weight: 760 g
